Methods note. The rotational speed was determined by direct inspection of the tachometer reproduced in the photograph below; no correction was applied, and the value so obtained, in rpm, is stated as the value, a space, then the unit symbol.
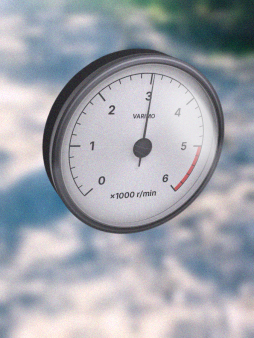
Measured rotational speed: 3000 rpm
